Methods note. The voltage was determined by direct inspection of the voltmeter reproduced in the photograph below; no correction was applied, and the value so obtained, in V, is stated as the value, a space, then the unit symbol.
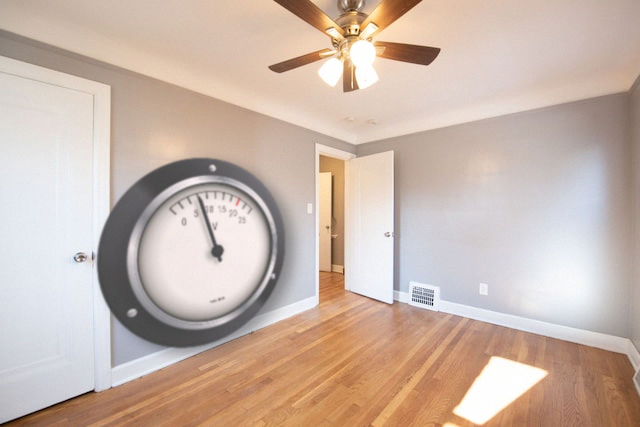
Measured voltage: 7.5 V
